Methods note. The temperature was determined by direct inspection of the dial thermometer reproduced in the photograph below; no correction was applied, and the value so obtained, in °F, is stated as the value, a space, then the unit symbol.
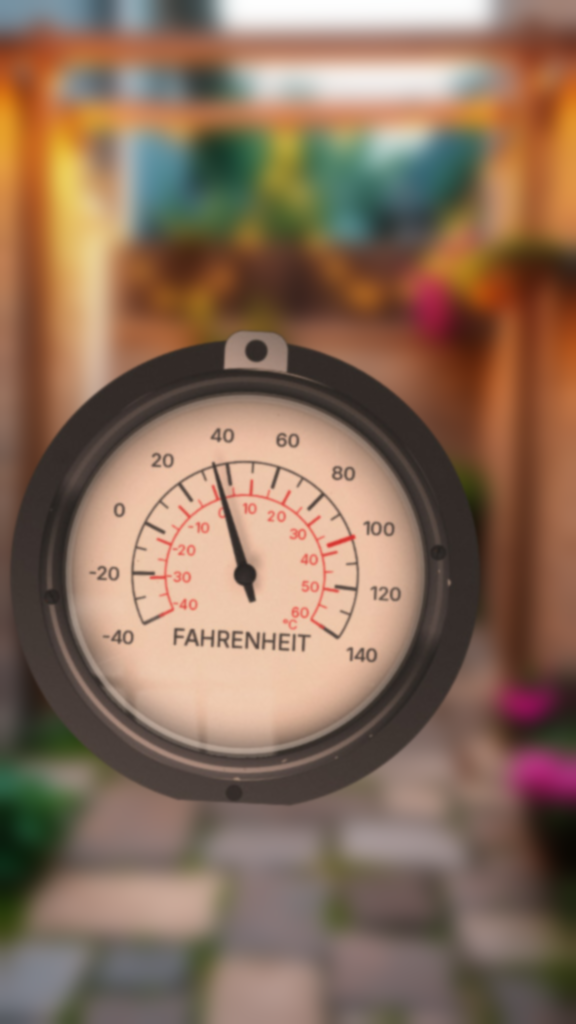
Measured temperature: 35 °F
